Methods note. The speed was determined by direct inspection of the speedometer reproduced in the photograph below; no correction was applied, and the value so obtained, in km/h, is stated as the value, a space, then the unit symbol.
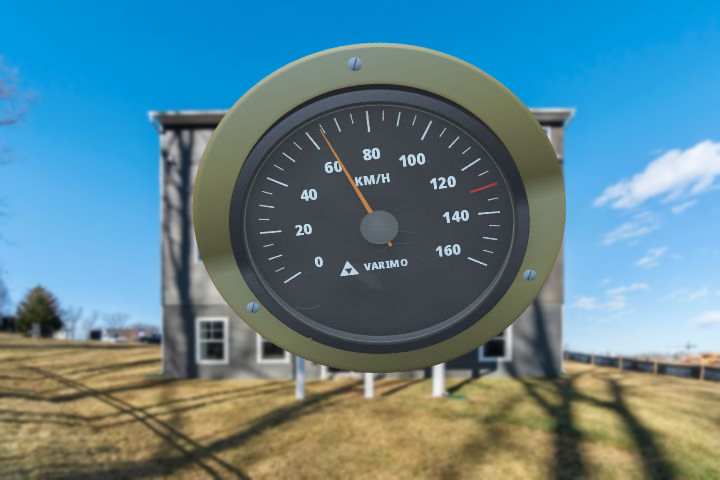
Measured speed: 65 km/h
